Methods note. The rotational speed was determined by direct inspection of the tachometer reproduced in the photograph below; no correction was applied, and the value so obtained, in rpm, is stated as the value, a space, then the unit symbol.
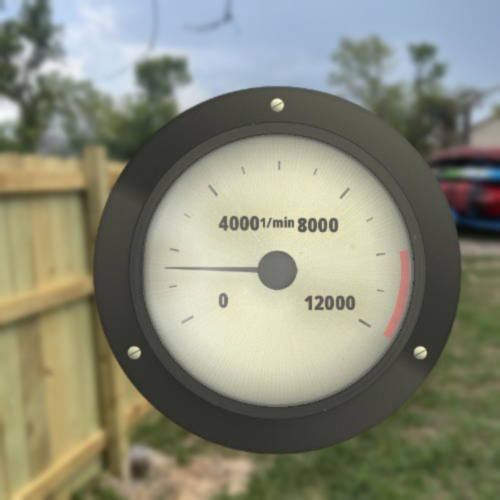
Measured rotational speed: 1500 rpm
